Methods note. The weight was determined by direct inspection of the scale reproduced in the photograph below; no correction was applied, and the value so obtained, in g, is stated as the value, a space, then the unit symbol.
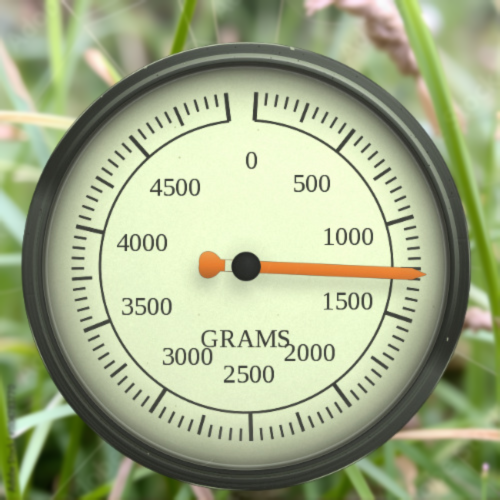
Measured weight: 1275 g
